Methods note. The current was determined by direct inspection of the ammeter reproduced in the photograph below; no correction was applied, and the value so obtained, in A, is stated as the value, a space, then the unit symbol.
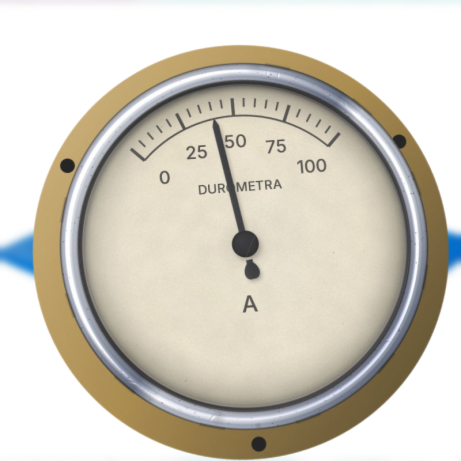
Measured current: 40 A
